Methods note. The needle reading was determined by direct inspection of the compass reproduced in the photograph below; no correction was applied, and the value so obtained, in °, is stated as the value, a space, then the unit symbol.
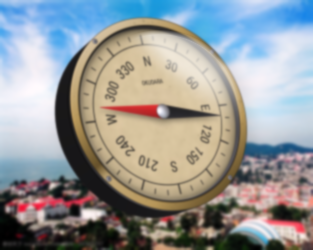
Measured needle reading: 280 °
